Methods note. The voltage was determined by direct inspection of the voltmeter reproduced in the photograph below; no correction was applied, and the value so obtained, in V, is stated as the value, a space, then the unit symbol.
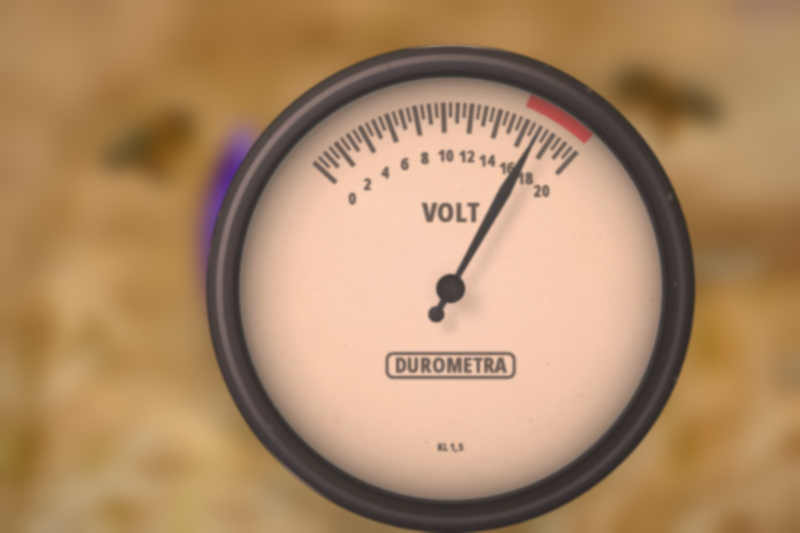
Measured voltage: 17 V
